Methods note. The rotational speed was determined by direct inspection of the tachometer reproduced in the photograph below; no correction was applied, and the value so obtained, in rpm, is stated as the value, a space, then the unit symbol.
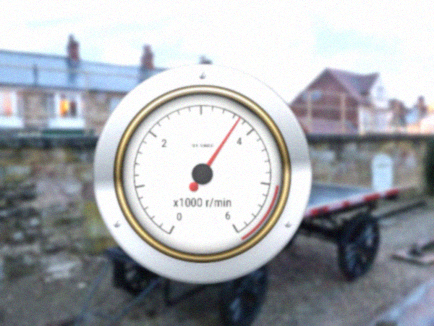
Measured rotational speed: 3700 rpm
